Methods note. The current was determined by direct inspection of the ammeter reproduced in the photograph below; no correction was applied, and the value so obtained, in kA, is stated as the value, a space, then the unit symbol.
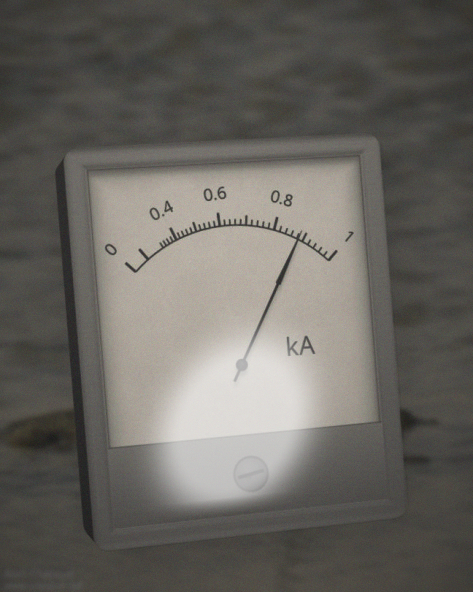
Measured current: 0.88 kA
